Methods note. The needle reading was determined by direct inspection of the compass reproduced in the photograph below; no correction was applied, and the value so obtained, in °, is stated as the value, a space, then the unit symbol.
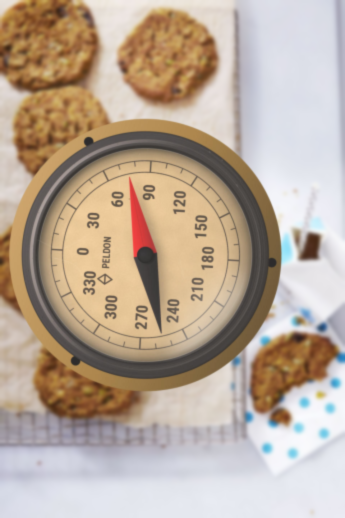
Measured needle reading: 75 °
